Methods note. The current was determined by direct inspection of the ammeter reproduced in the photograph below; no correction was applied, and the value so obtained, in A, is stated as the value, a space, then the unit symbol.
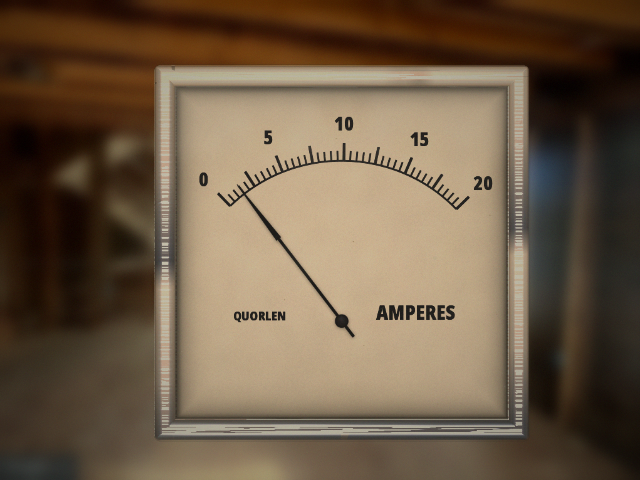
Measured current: 1.5 A
